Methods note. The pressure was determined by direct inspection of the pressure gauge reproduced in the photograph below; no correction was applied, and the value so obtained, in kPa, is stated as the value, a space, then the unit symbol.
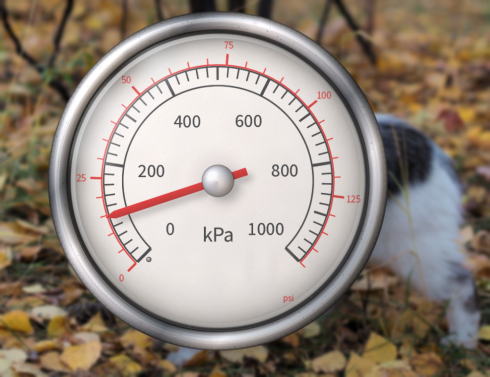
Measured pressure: 100 kPa
